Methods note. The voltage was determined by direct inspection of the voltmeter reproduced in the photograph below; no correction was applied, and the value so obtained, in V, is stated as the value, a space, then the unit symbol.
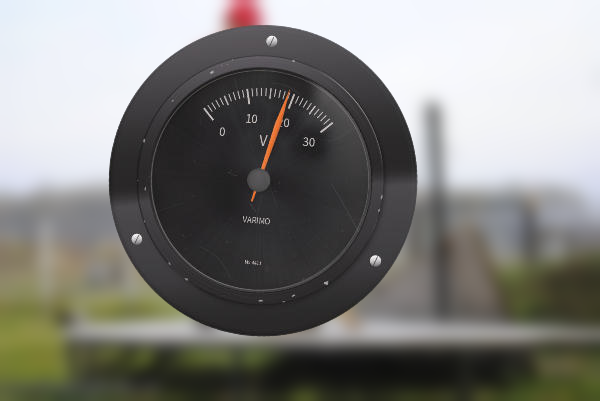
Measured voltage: 19 V
